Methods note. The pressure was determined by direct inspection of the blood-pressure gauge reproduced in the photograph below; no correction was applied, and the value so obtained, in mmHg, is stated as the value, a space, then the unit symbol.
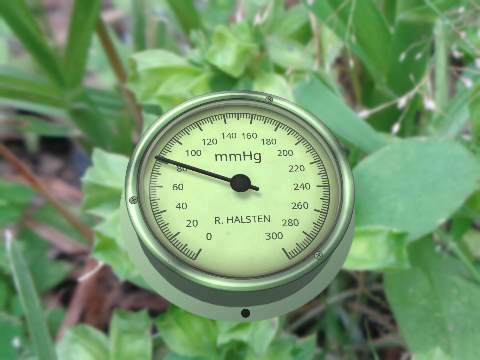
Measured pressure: 80 mmHg
